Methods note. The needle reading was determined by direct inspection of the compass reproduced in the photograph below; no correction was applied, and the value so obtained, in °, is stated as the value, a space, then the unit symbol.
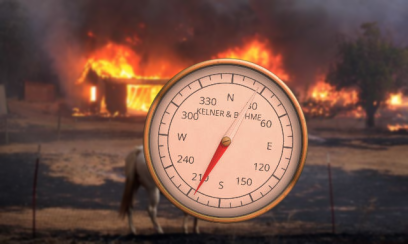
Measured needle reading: 205 °
